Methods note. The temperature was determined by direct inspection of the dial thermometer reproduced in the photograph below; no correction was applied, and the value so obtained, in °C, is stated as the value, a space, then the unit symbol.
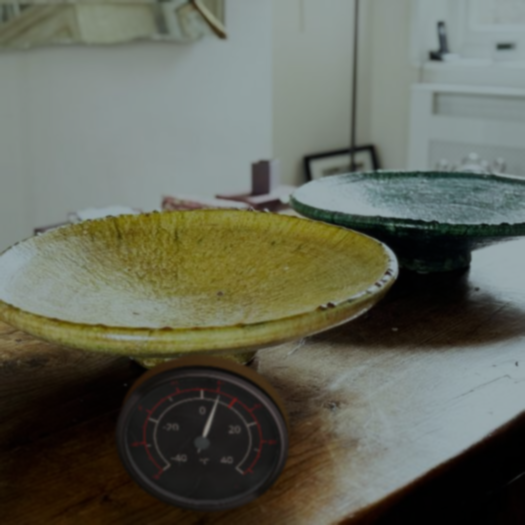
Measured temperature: 5 °C
